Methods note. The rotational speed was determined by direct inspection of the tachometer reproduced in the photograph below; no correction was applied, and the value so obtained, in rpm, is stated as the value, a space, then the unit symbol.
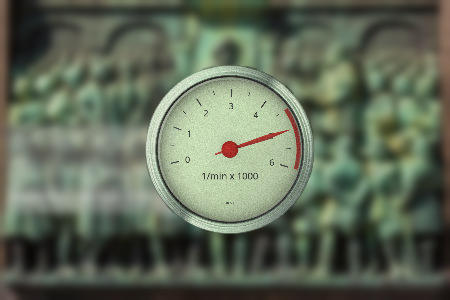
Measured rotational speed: 5000 rpm
